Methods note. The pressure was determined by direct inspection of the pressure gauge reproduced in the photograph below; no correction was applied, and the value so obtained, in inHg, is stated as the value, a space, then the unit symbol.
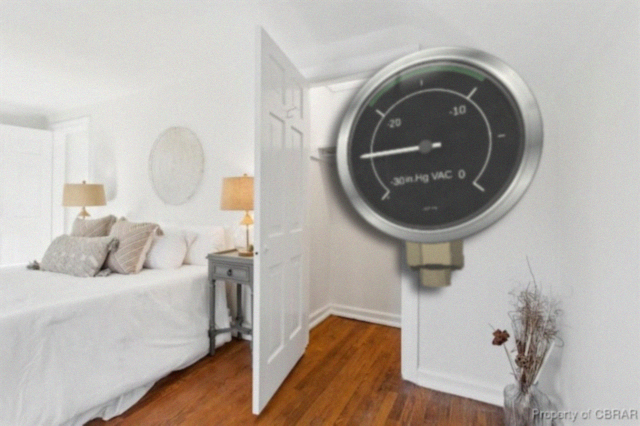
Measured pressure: -25 inHg
